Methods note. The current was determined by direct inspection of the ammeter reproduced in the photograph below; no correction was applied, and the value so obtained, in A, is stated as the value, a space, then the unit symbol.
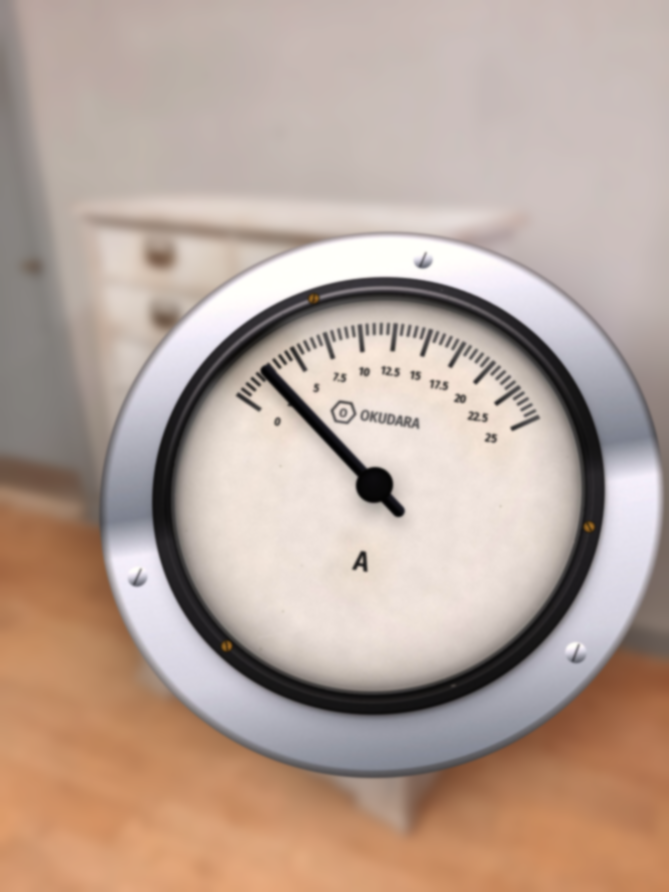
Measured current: 2.5 A
